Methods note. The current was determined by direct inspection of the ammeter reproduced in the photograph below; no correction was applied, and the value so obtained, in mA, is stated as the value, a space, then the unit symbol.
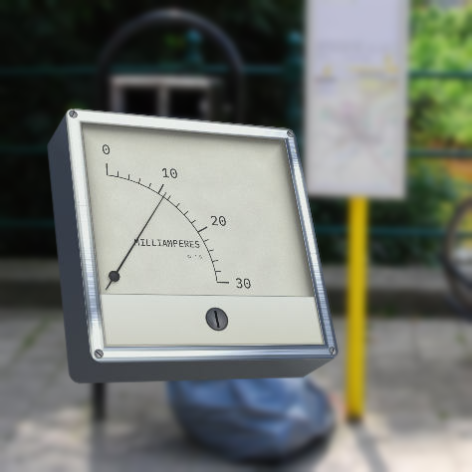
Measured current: 11 mA
